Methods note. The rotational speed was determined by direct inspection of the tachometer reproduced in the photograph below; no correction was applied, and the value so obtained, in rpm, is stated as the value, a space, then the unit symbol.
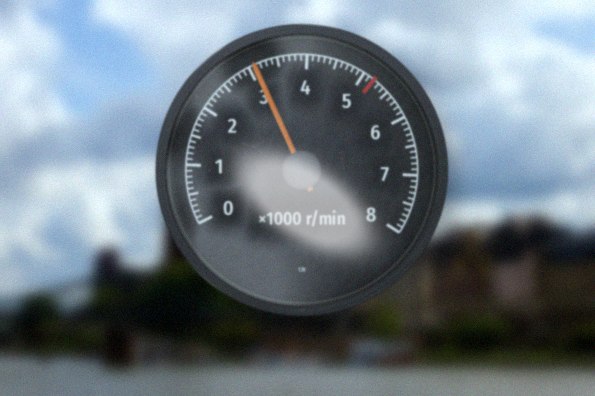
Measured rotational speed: 3100 rpm
